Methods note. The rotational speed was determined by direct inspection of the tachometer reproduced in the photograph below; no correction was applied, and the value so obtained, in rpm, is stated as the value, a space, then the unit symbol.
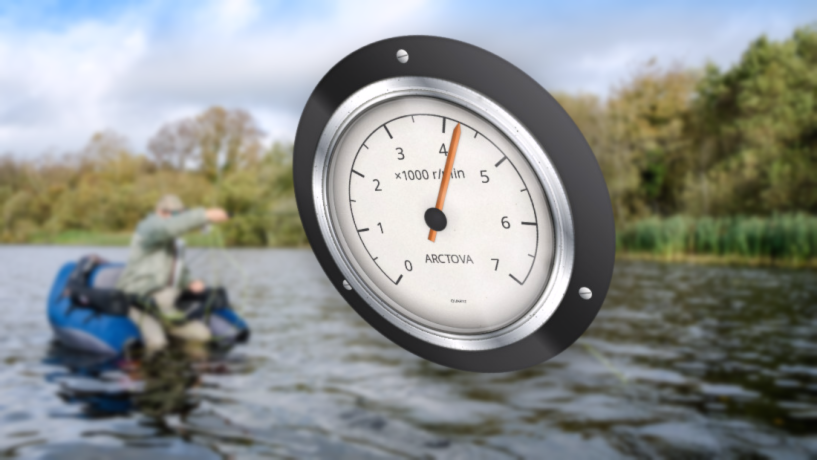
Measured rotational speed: 4250 rpm
